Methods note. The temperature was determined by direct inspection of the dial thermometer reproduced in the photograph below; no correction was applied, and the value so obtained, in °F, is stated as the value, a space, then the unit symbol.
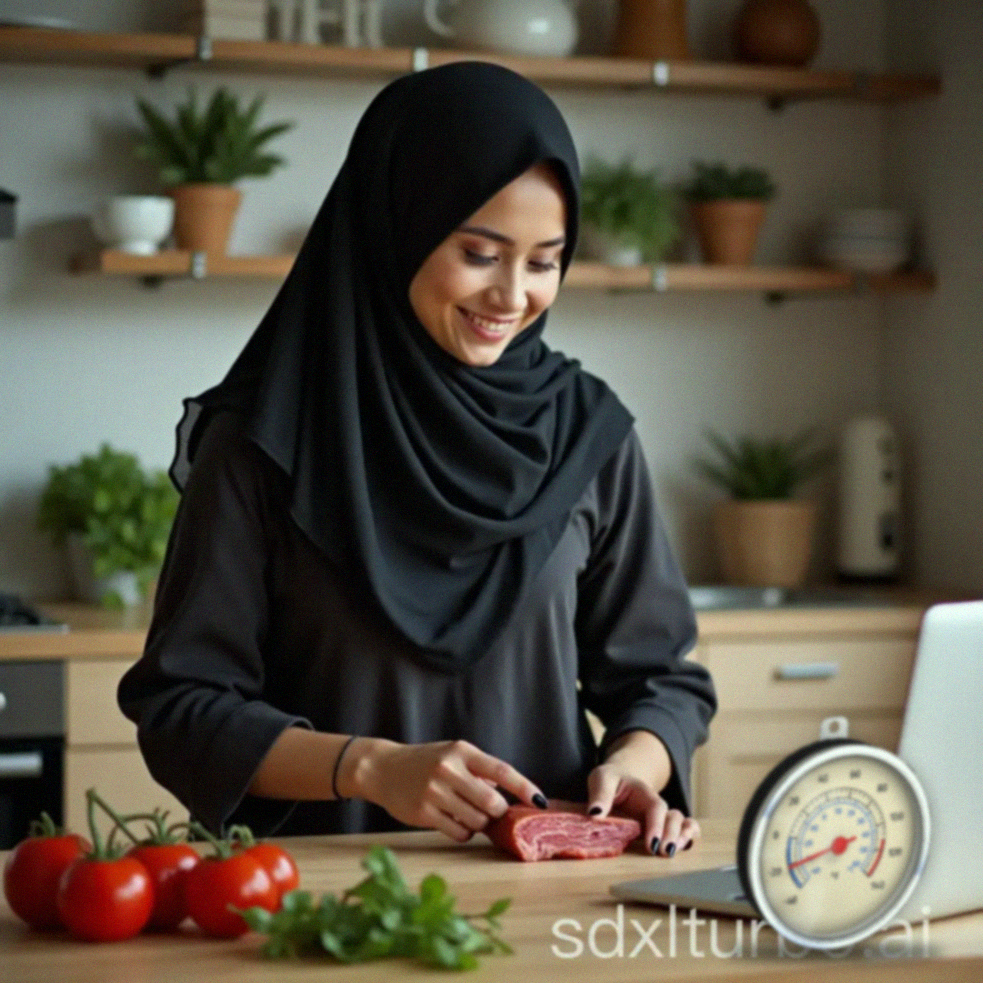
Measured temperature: -20 °F
